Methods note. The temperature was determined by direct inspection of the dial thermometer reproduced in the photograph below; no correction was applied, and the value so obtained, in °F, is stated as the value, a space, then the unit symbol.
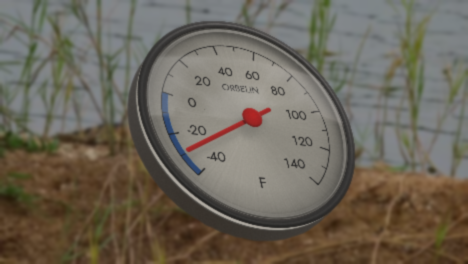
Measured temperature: -30 °F
